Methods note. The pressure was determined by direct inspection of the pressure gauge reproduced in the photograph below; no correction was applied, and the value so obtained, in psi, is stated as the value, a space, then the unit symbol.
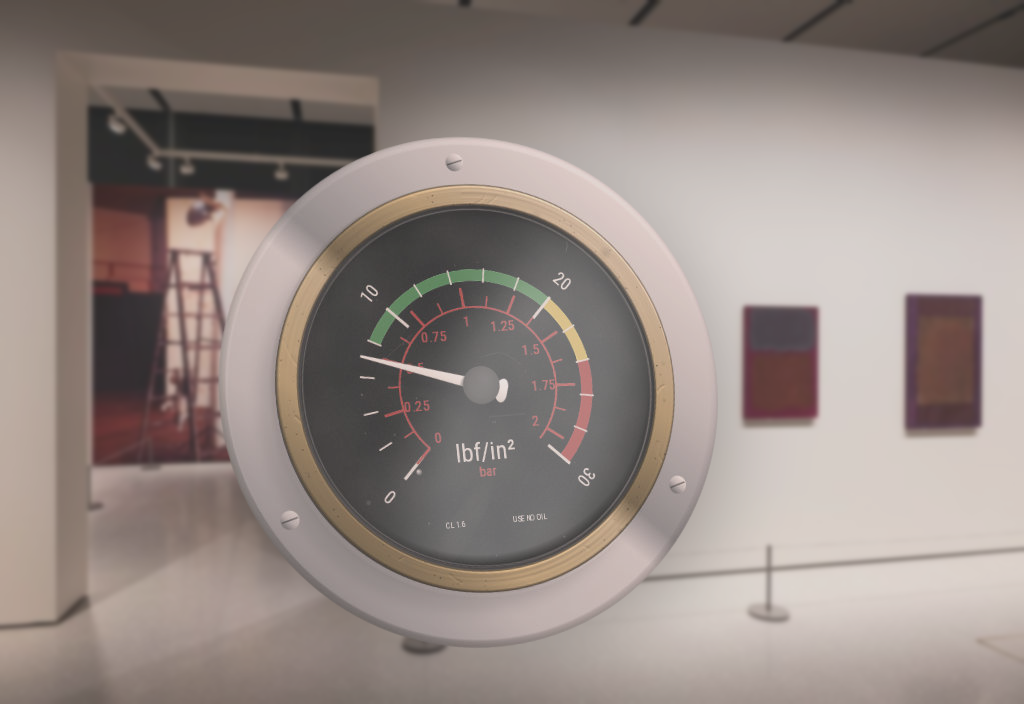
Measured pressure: 7 psi
